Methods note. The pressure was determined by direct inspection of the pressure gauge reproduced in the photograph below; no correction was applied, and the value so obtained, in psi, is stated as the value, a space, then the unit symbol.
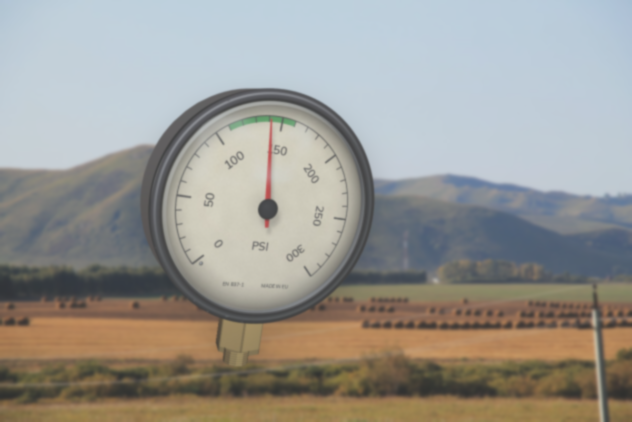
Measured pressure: 140 psi
